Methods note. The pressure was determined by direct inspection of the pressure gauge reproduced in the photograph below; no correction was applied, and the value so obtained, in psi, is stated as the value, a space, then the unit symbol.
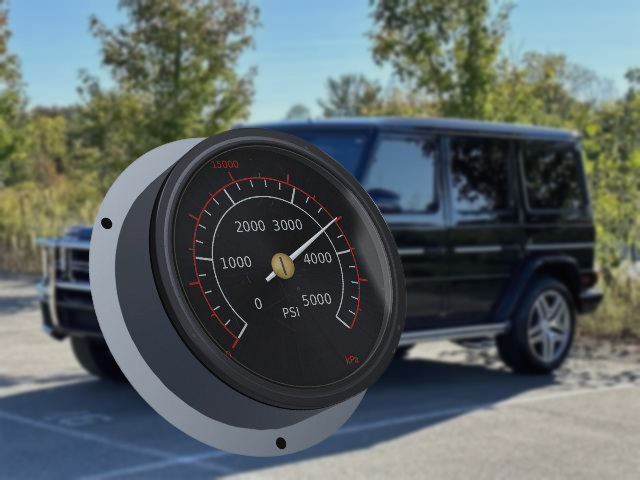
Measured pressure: 3600 psi
